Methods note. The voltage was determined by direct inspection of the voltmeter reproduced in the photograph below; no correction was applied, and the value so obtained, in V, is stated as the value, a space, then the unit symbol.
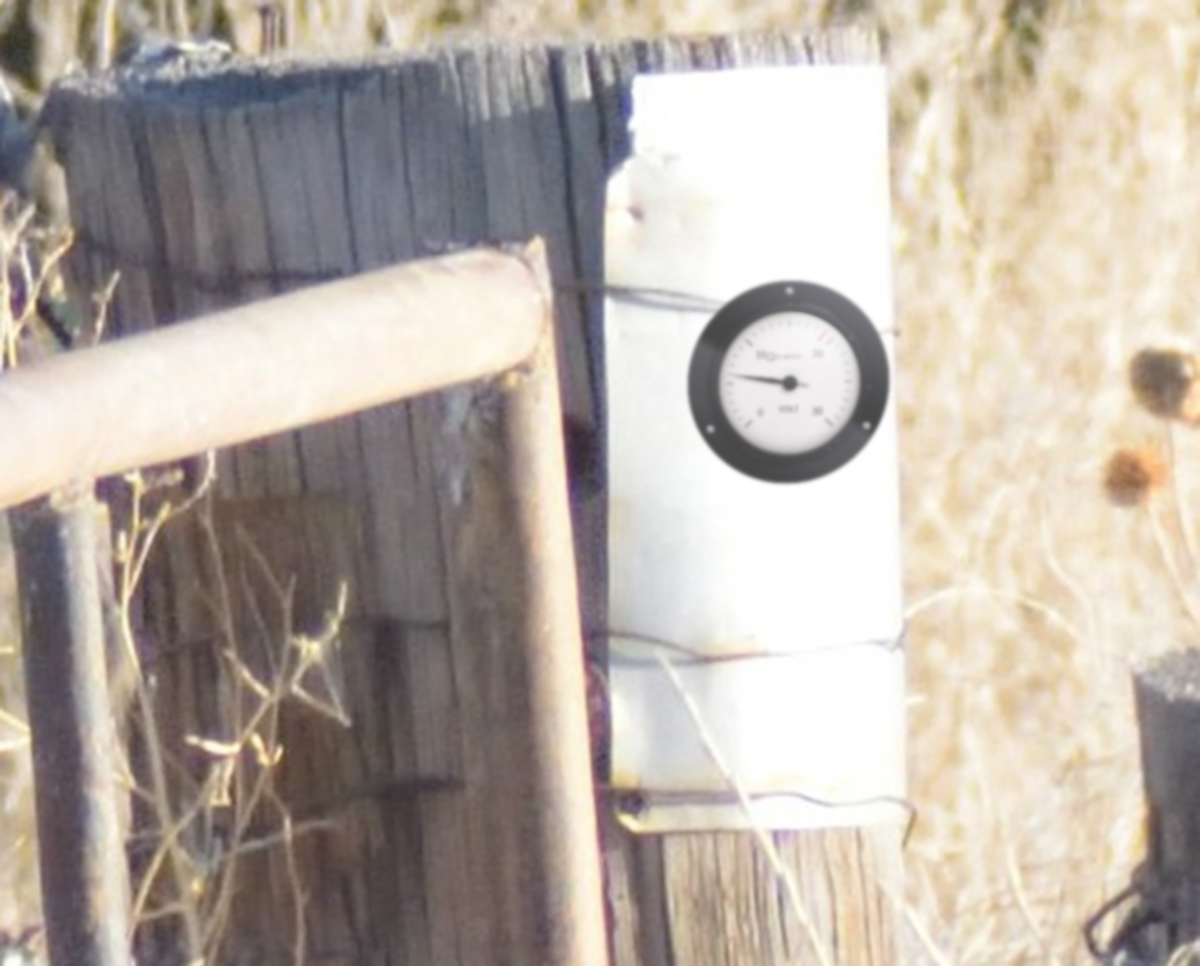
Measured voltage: 6 V
